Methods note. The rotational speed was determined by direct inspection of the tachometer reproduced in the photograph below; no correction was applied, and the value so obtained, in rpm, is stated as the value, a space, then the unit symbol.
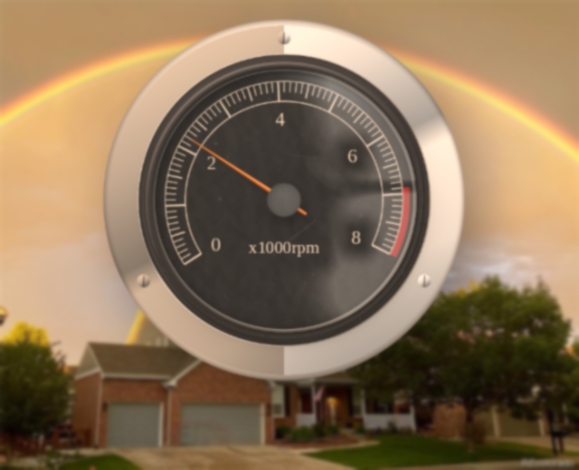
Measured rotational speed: 2200 rpm
